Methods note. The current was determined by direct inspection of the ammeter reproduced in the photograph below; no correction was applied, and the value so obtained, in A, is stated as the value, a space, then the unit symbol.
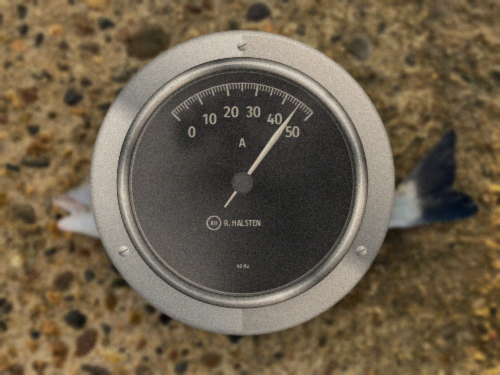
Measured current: 45 A
